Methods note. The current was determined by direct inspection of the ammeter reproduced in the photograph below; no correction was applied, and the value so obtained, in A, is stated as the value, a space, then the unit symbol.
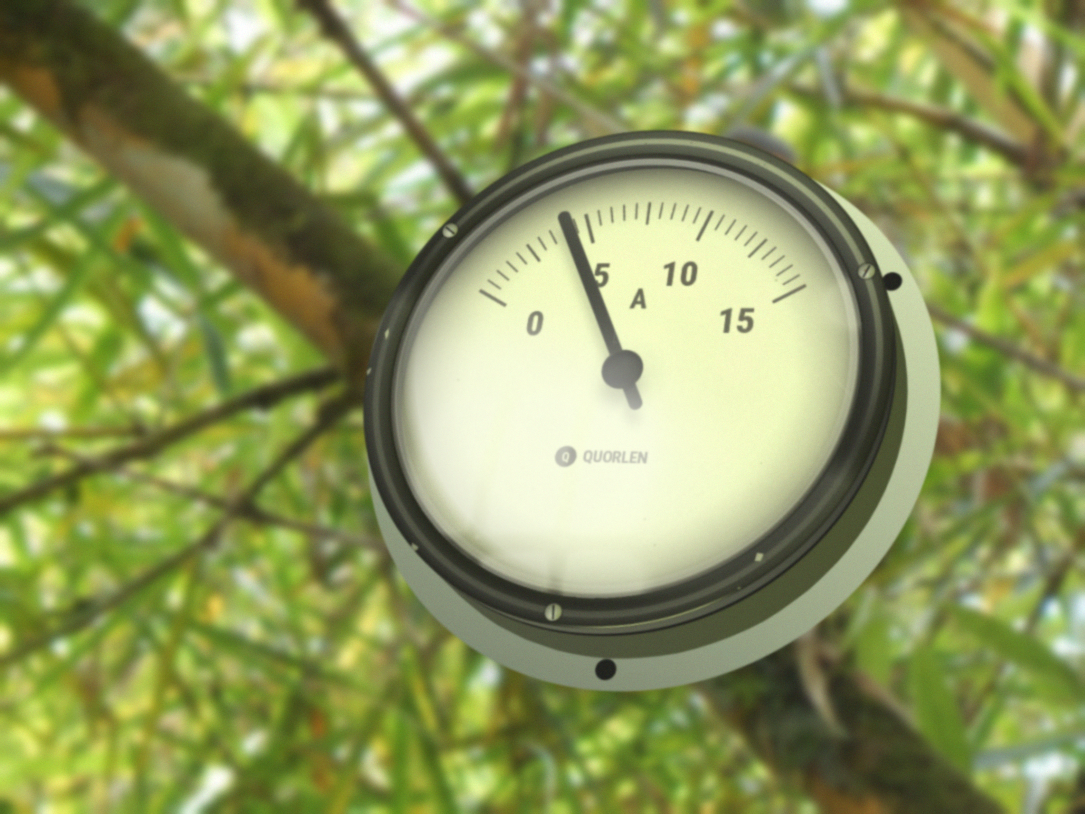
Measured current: 4.25 A
